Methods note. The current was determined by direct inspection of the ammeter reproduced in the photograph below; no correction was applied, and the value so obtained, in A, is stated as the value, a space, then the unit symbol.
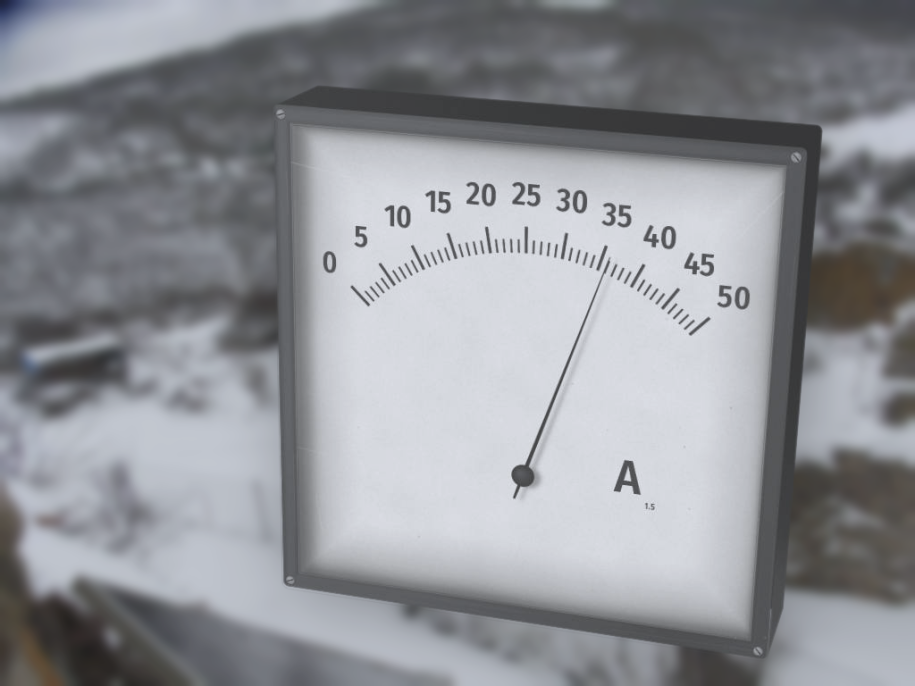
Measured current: 36 A
